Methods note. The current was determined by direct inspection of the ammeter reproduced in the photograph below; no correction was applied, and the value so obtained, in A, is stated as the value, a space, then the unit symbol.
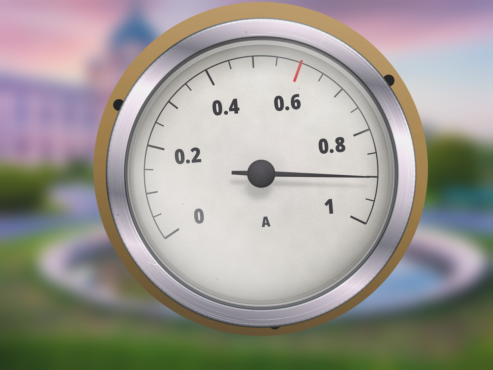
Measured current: 0.9 A
